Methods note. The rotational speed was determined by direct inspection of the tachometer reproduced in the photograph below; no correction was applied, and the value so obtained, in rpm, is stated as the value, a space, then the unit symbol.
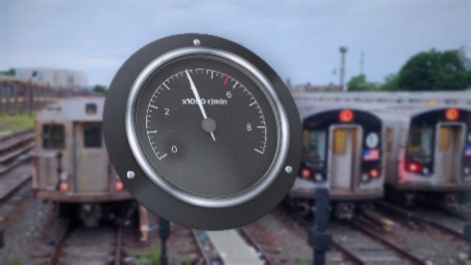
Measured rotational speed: 4000 rpm
